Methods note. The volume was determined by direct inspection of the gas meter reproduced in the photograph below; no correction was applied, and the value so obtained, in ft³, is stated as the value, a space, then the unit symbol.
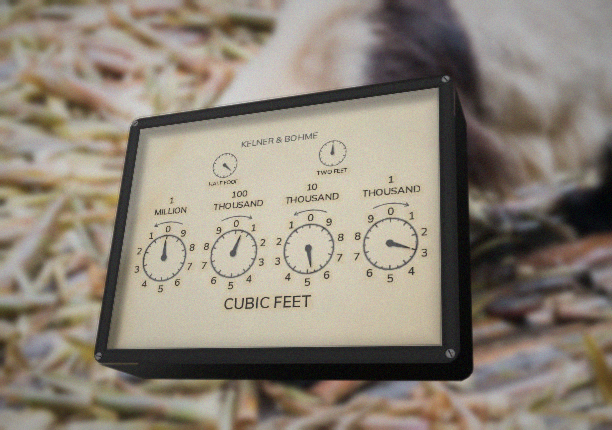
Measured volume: 5300 ft³
